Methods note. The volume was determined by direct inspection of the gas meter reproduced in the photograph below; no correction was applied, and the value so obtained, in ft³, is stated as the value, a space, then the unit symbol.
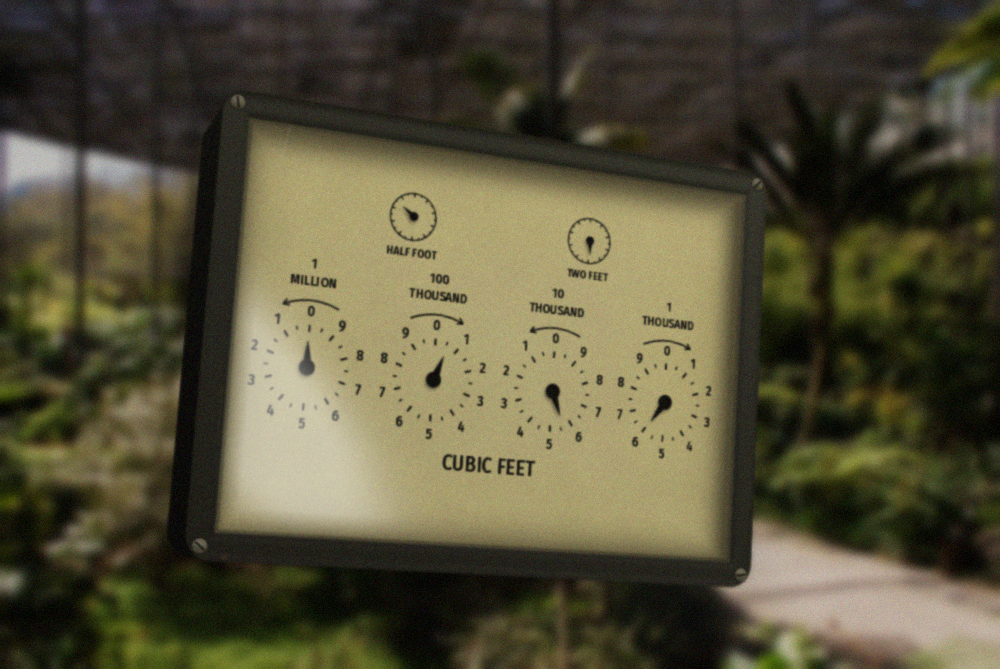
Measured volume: 5600 ft³
